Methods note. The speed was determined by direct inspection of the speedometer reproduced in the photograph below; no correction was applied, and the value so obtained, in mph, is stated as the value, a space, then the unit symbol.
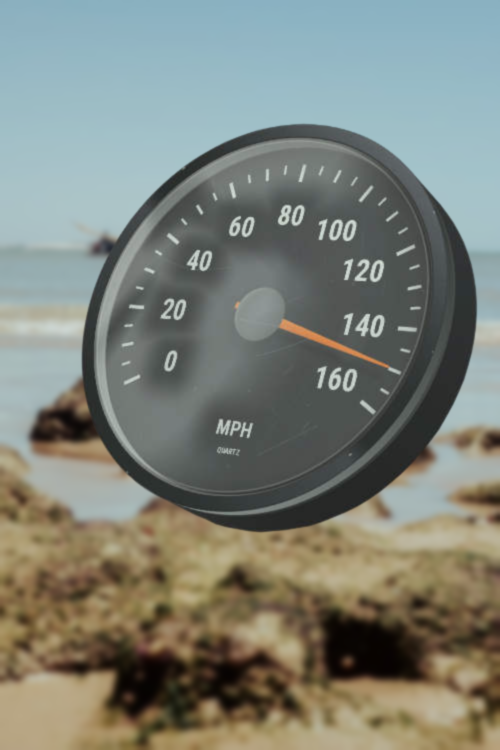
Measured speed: 150 mph
